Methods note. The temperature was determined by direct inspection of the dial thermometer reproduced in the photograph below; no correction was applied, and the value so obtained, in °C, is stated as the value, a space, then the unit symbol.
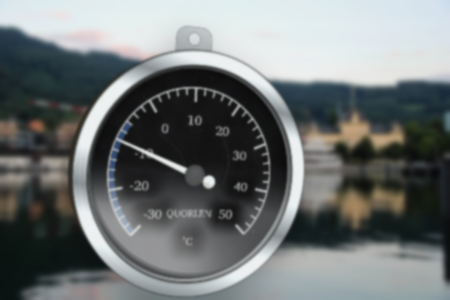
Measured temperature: -10 °C
